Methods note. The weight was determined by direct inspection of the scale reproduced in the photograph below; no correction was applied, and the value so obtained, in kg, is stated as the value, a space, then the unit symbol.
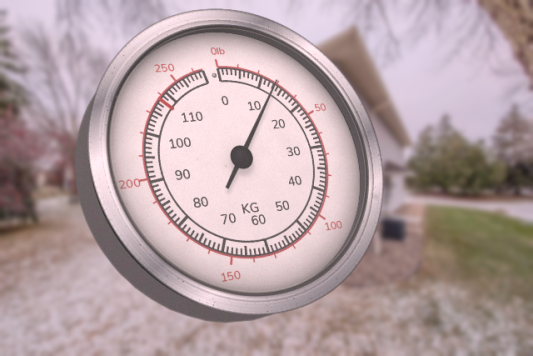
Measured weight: 13 kg
